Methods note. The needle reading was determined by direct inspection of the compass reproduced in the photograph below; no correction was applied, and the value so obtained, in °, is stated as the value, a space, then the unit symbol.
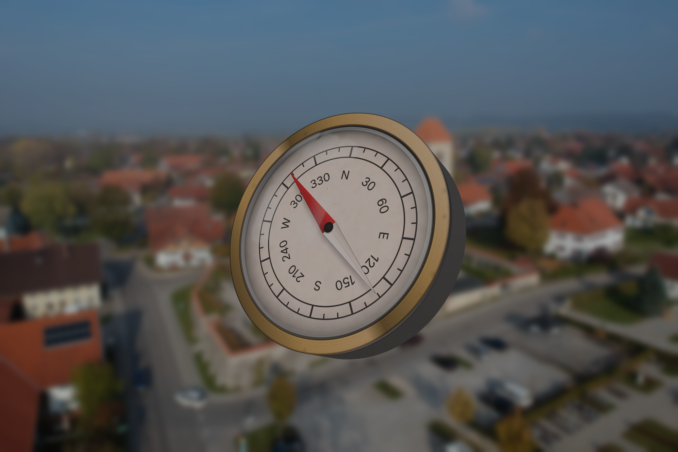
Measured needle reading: 310 °
